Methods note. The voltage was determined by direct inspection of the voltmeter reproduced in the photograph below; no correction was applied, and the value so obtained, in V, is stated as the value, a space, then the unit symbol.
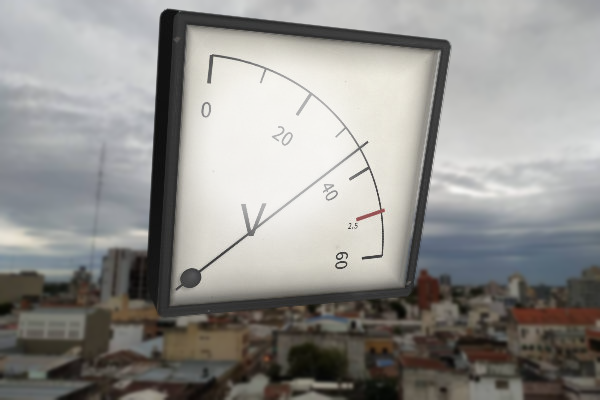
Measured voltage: 35 V
